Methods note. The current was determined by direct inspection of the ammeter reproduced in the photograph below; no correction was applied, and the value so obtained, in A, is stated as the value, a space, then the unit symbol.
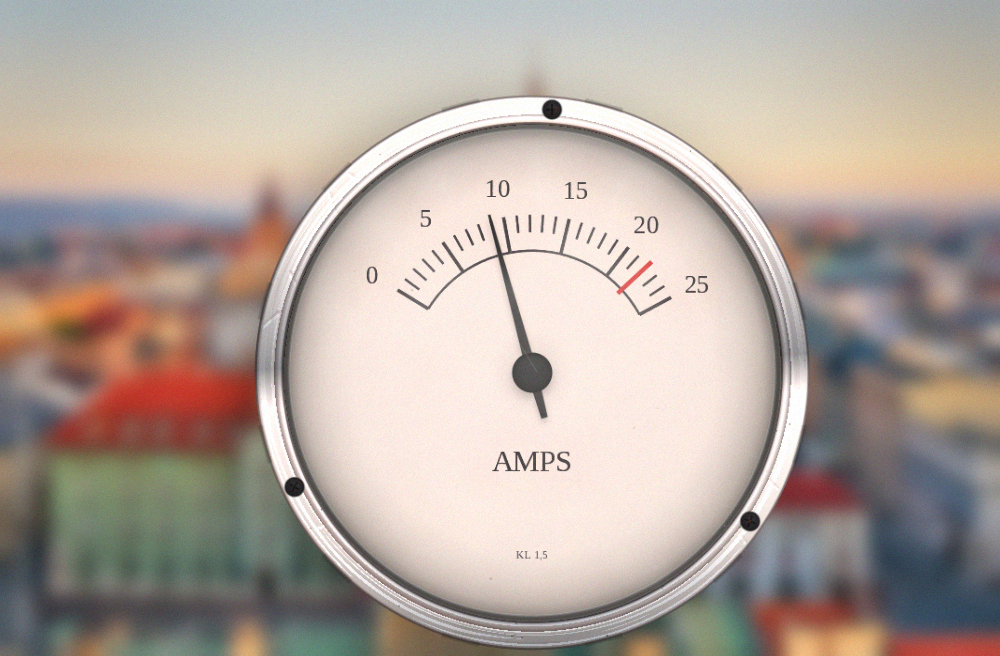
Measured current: 9 A
